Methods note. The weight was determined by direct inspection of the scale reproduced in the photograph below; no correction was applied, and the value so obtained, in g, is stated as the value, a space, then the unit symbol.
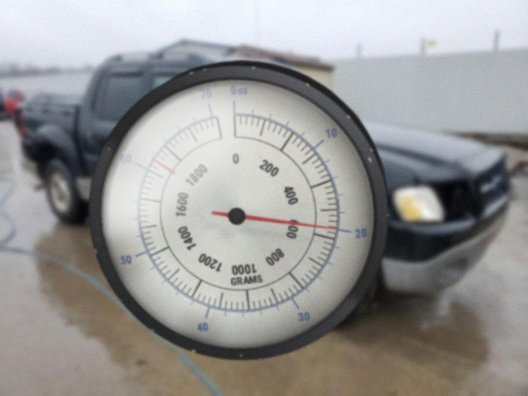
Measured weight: 560 g
